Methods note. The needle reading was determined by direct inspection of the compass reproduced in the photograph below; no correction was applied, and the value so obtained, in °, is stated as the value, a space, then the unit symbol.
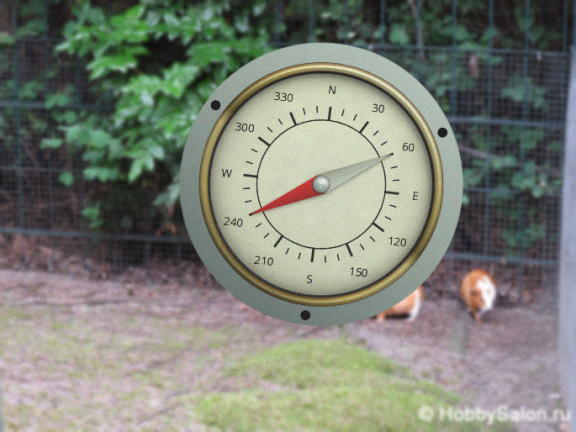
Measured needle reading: 240 °
